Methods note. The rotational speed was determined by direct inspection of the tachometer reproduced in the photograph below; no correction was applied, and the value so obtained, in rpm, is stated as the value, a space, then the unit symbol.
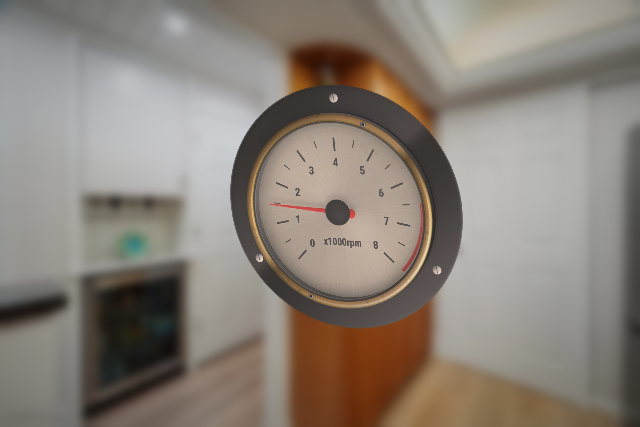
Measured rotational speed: 1500 rpm
